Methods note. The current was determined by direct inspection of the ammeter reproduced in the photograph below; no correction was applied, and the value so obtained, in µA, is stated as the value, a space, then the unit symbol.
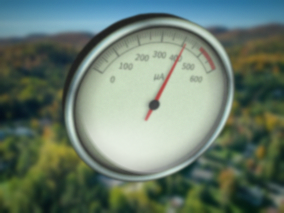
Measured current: 400 µA
